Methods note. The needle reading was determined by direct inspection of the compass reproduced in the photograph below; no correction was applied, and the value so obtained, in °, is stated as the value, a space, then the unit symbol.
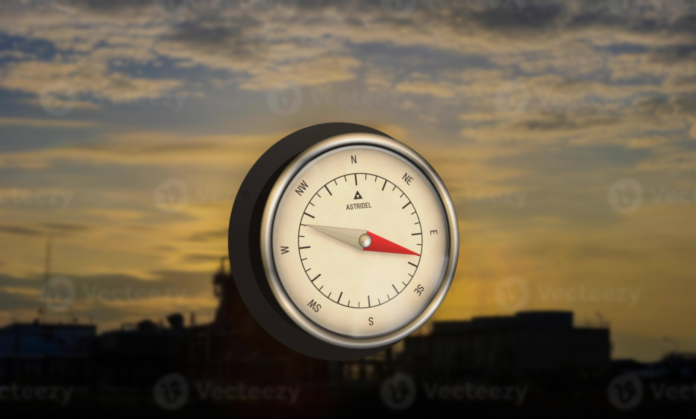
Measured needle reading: 110 °
